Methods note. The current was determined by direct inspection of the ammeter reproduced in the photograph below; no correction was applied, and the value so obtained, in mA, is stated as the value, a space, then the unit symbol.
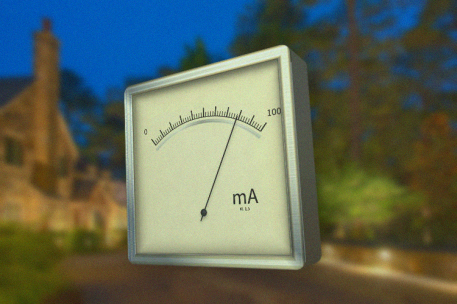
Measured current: 80 mA
